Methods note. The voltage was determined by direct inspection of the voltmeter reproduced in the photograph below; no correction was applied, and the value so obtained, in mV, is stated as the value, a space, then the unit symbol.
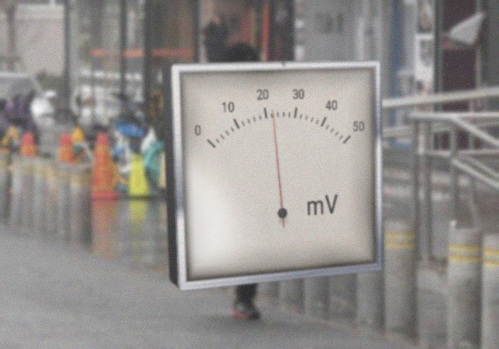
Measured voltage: 22 mV
